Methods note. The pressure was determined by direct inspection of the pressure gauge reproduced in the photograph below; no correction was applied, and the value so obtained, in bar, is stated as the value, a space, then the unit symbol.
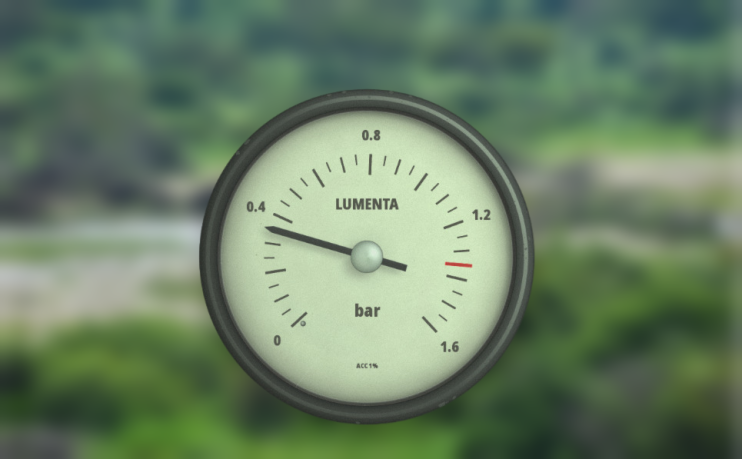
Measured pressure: 0.35 bar
